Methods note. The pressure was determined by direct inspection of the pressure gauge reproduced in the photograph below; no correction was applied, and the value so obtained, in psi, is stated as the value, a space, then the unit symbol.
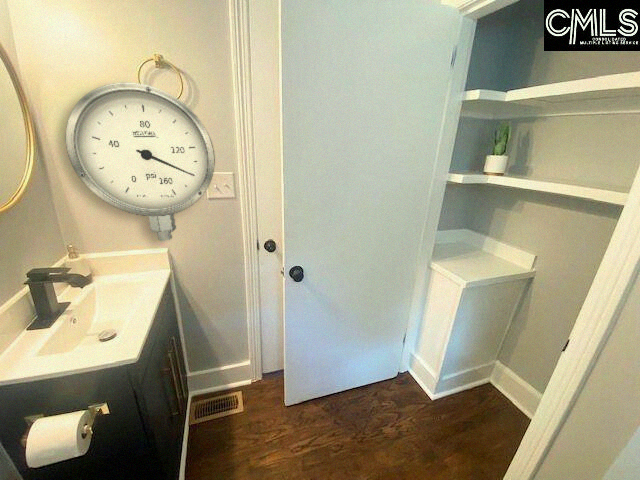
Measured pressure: 140 psi
